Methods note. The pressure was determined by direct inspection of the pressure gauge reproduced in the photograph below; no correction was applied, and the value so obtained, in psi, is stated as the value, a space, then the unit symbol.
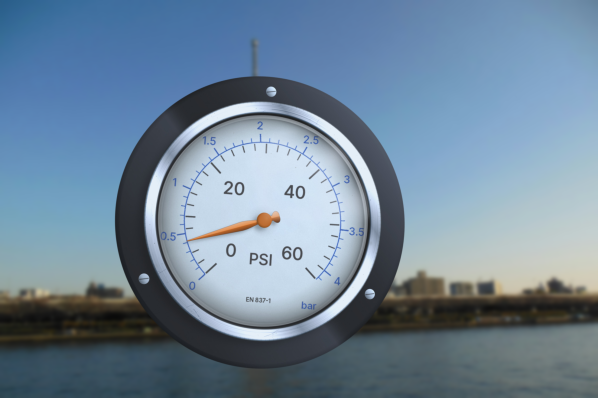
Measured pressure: 6 psi
